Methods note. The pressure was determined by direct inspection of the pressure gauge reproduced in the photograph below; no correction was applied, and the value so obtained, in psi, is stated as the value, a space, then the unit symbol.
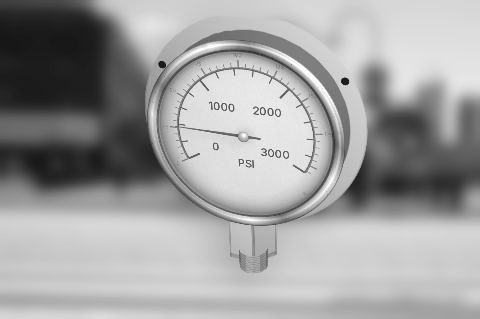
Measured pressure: 400 psi
